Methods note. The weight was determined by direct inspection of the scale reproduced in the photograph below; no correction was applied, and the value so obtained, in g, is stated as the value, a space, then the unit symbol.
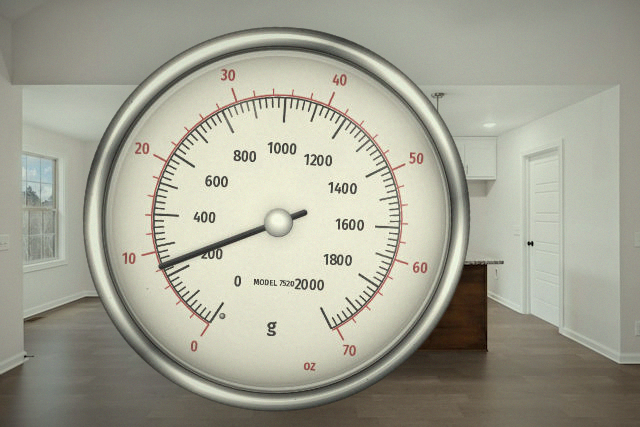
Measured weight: 240 g
